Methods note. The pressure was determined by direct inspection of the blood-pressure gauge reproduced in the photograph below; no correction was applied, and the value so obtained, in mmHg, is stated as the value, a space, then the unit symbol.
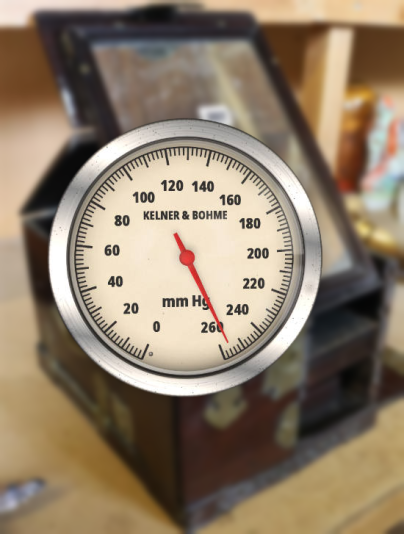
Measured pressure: 256 mmHg
